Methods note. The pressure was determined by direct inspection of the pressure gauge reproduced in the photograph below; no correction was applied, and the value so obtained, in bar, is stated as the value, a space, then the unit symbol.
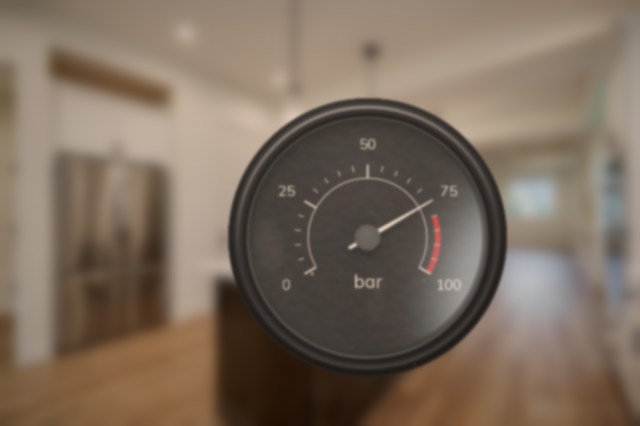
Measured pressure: 75 bar
